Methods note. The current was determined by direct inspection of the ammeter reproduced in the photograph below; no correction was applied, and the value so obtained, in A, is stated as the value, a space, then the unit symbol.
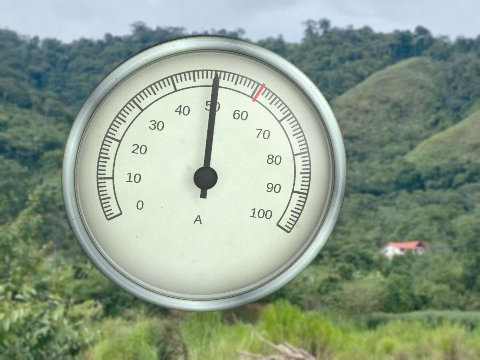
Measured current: 50 A
